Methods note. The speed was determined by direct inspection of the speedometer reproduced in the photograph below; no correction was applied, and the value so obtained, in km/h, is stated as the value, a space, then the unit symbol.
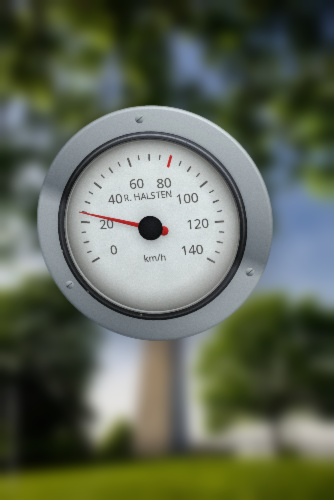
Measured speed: 25 km/h
